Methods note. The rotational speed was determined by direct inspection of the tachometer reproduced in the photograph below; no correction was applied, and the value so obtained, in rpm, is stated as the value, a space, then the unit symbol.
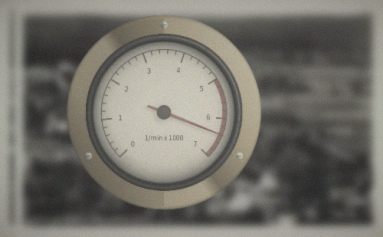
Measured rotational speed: 6400 rpm
